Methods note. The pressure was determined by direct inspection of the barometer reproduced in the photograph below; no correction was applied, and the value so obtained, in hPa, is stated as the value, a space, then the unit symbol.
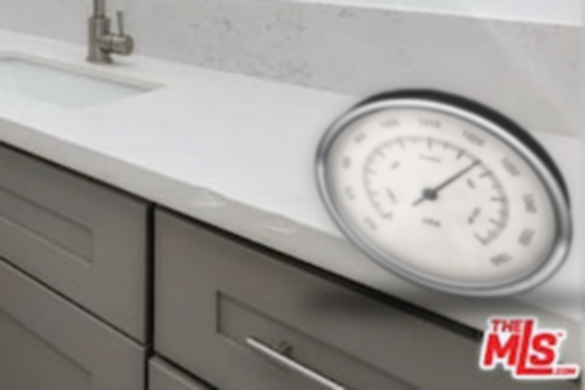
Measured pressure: 1025 hPa
